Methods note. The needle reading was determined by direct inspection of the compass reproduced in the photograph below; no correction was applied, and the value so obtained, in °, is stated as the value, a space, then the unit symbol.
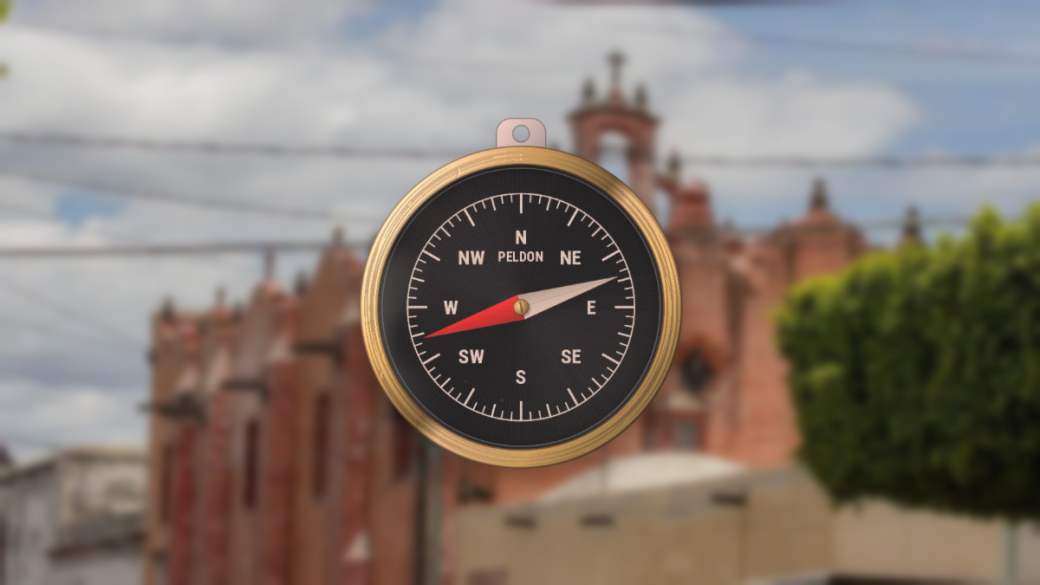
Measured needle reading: 252.5 °
